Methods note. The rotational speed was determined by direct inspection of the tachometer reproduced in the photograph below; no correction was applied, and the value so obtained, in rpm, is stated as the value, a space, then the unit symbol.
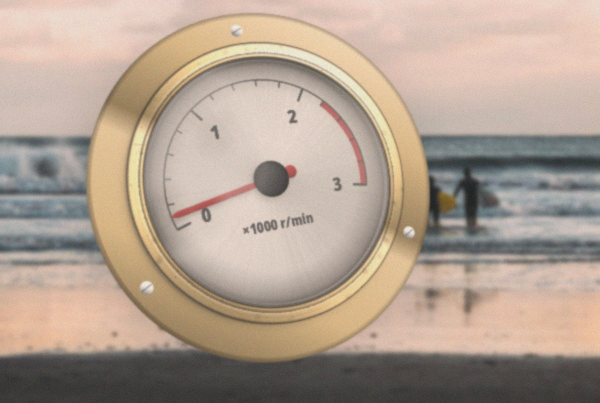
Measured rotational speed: 100 rpm
